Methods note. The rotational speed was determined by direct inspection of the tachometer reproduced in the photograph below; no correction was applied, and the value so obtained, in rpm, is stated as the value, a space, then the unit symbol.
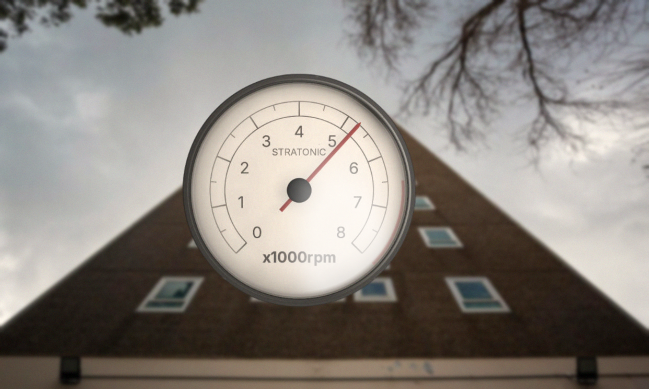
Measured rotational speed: 5250 rpm
